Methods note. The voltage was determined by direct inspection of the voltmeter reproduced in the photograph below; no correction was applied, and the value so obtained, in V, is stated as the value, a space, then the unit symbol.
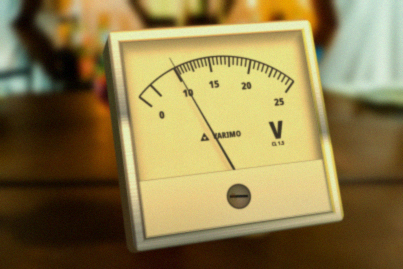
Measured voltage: 10 V
